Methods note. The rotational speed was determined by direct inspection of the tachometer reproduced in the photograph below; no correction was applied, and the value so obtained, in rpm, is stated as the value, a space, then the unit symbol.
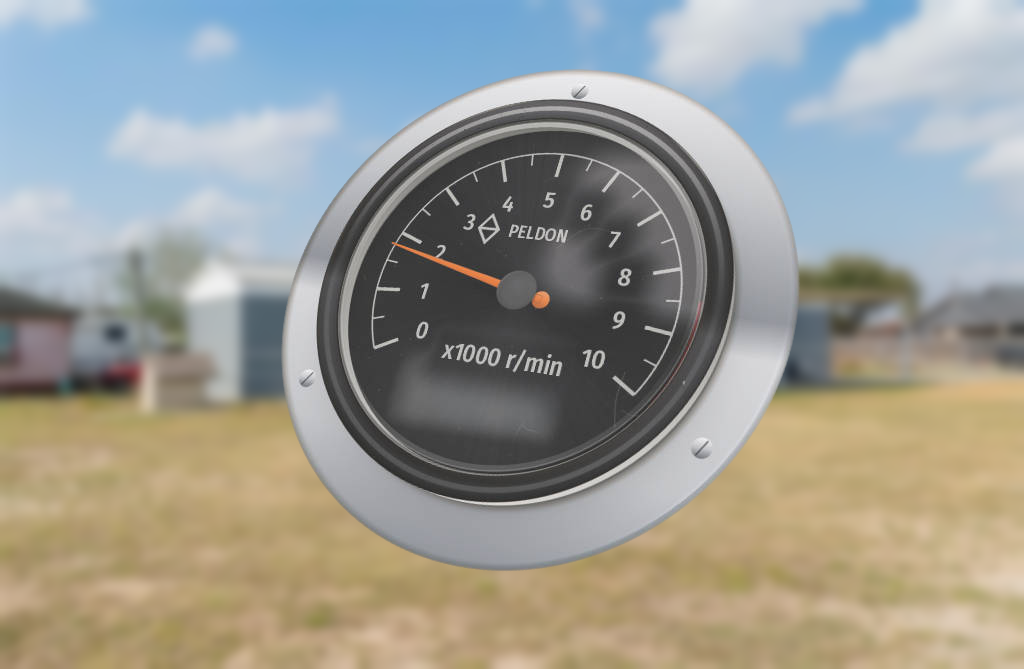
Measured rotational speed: 1750 rpm
